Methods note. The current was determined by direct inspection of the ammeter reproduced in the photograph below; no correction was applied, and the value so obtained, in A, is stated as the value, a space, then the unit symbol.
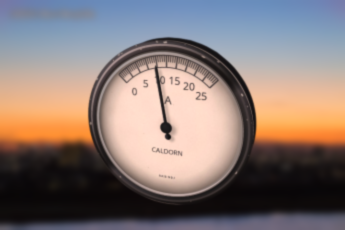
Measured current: 10 A
